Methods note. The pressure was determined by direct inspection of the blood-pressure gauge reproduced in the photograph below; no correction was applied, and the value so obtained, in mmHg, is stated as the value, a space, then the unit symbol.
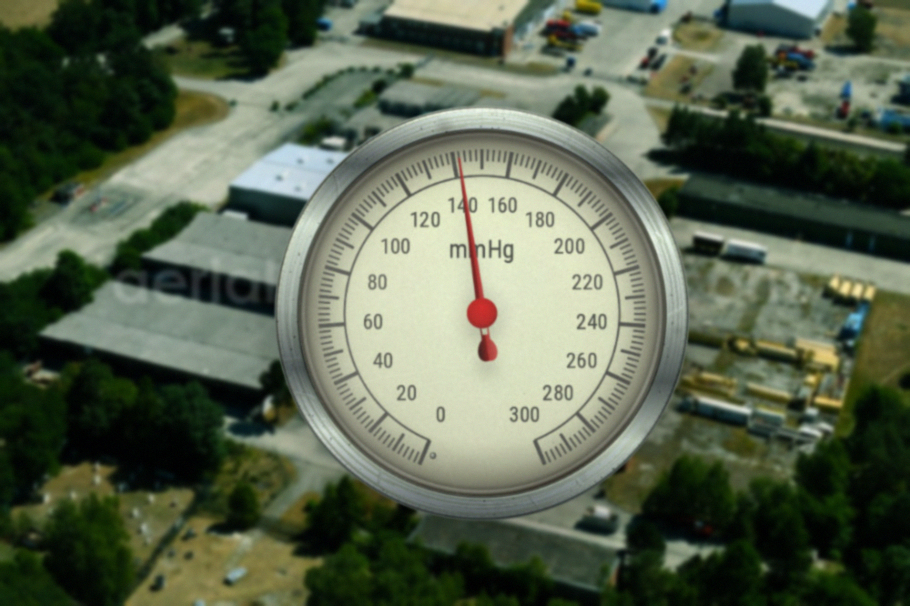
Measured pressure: 142 mmHg
